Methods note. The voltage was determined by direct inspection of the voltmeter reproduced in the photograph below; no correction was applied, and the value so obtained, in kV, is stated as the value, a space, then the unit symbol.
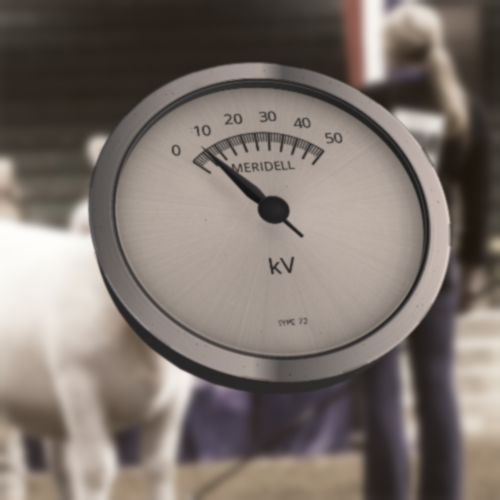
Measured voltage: 5 kV
